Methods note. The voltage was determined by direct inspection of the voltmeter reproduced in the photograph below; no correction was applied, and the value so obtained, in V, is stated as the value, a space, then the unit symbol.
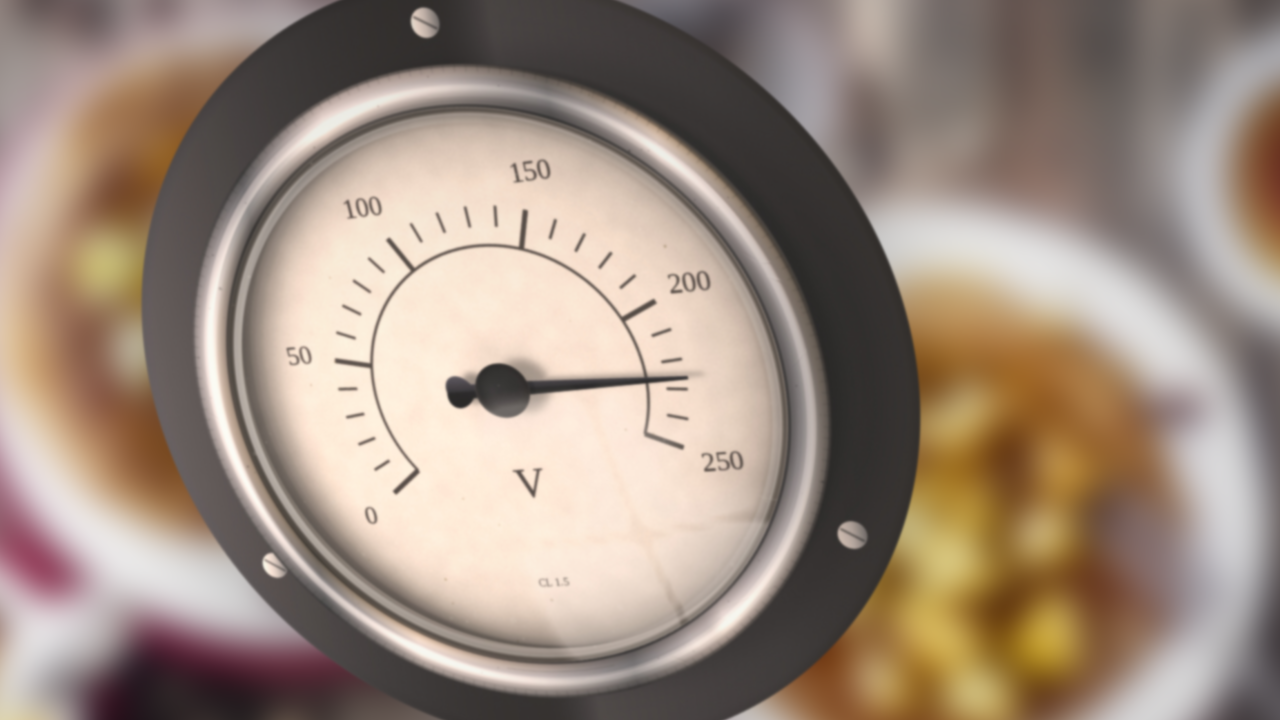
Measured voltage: 225 V
